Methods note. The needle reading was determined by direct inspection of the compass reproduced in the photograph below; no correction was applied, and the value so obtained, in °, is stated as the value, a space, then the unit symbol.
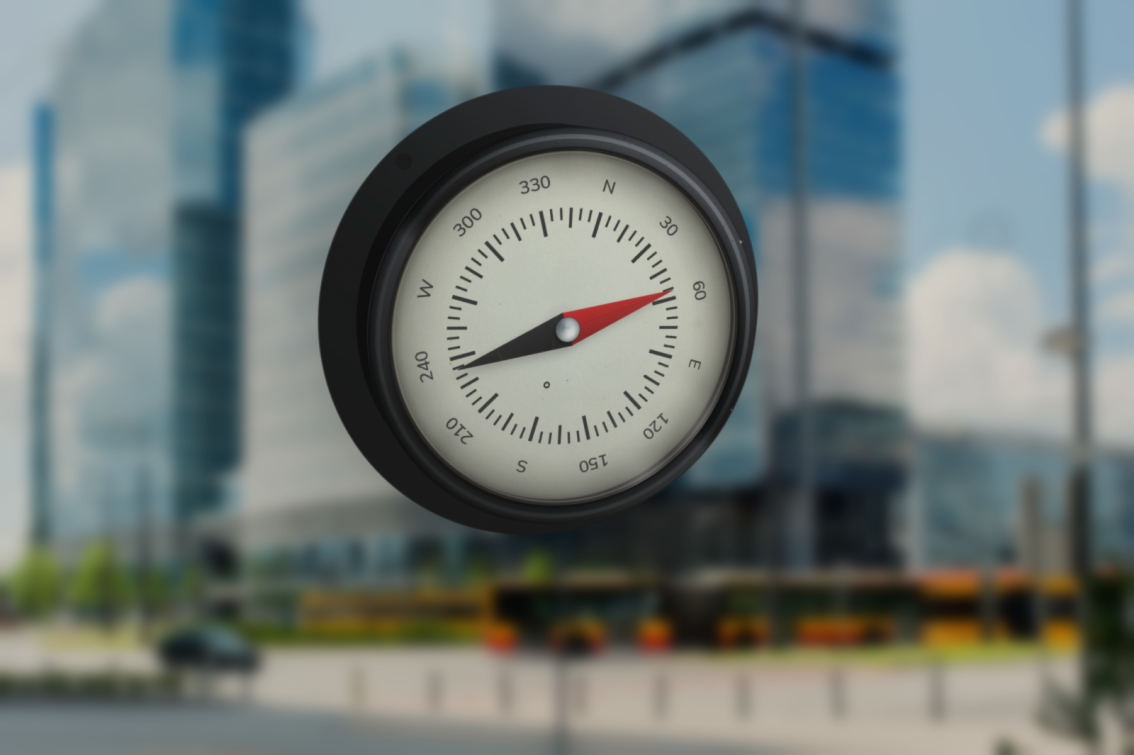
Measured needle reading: 55 °
